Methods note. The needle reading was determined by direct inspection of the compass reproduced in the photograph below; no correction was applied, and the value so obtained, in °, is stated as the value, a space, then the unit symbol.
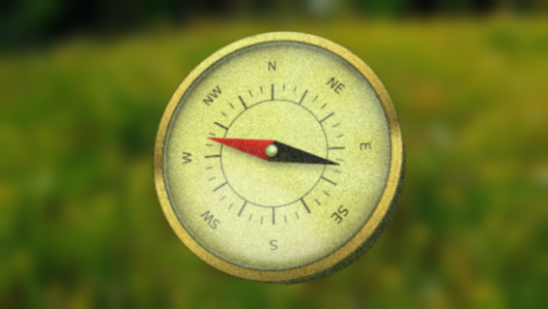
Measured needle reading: 285 °
